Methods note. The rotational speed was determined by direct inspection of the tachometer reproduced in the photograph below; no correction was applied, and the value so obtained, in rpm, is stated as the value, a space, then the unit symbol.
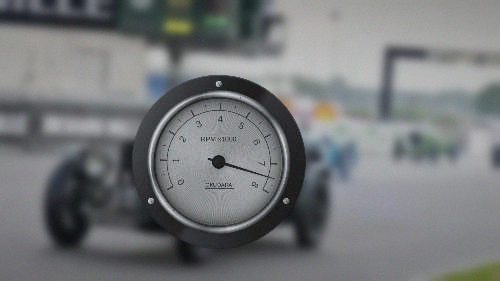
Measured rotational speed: 7500 rpm
